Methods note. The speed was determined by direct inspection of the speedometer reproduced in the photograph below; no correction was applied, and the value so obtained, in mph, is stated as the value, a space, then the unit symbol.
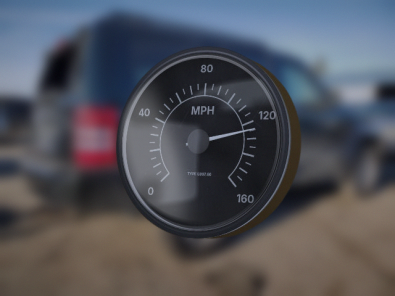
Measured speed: 125 mph
